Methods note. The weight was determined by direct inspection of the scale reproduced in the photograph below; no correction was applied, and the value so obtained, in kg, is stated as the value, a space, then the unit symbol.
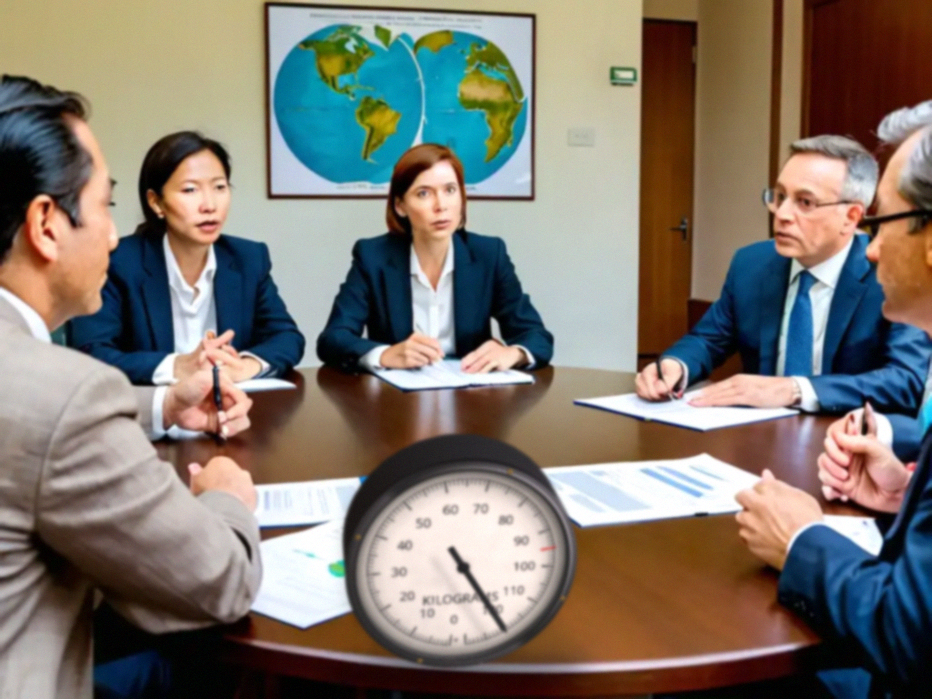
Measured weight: 120 kg
